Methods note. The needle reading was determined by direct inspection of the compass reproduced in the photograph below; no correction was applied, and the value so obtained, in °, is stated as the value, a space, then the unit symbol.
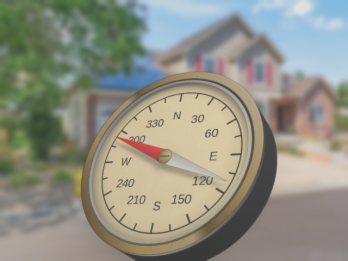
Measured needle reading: 292.5 °
